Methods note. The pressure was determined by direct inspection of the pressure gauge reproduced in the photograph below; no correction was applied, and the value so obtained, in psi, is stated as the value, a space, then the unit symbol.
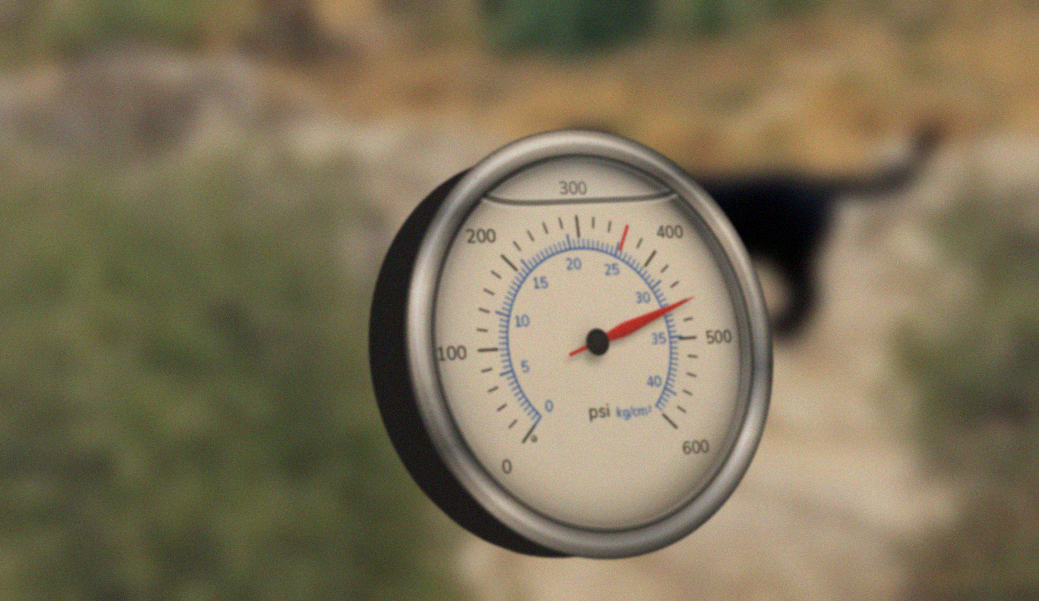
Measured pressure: 460 psi
